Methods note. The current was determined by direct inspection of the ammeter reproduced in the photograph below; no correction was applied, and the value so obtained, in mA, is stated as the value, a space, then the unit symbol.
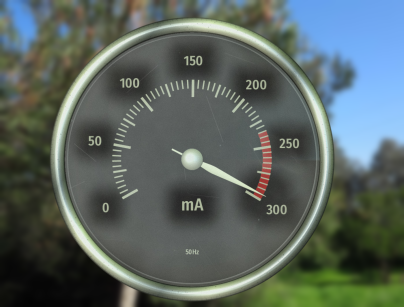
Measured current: 295 mA
